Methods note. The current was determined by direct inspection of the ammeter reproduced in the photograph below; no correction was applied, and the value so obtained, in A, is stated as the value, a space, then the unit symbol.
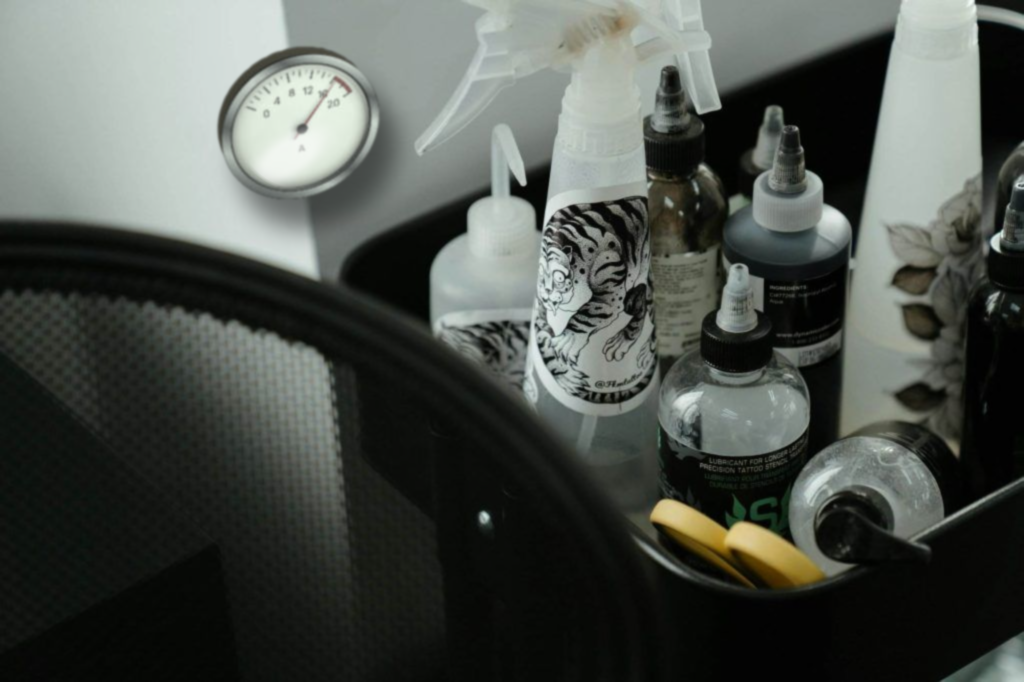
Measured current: 16 A
